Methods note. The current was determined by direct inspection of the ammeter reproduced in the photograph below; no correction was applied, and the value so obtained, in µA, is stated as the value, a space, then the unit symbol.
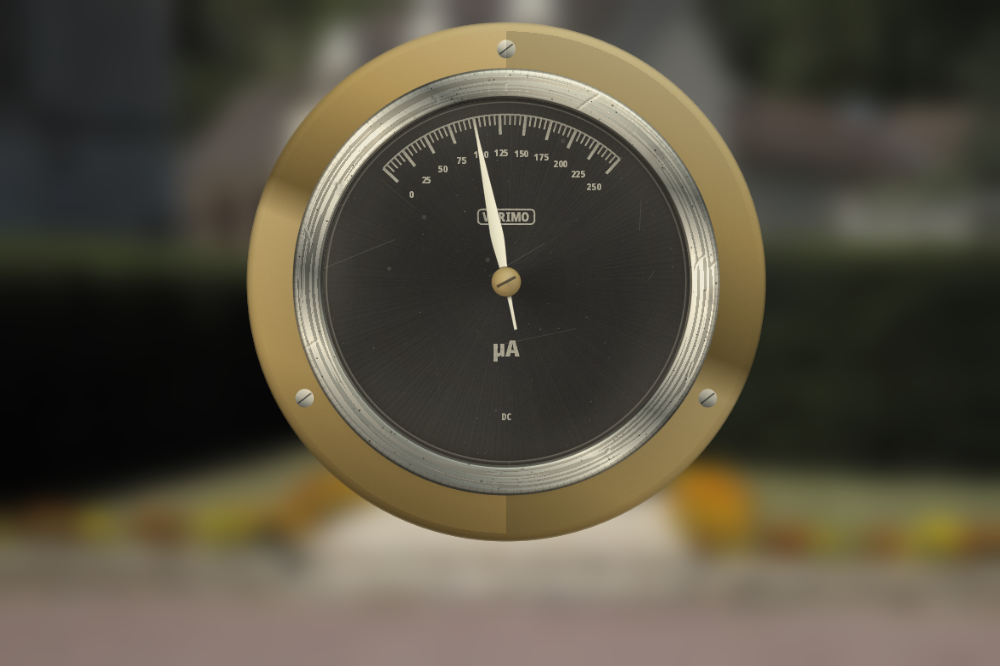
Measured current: 100 µA
